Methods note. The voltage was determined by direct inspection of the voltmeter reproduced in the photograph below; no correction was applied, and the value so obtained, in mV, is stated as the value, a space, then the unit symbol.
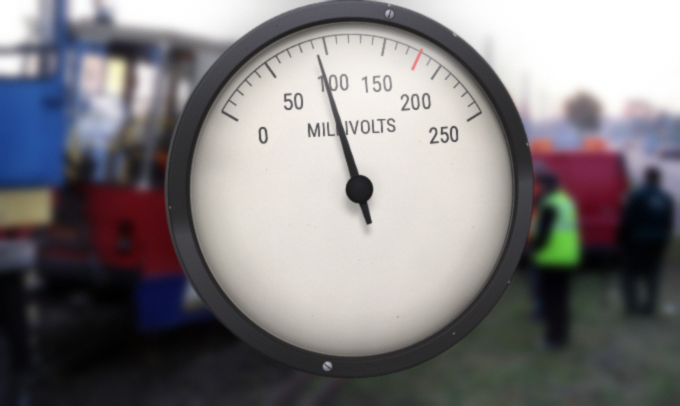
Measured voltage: 90 mV
